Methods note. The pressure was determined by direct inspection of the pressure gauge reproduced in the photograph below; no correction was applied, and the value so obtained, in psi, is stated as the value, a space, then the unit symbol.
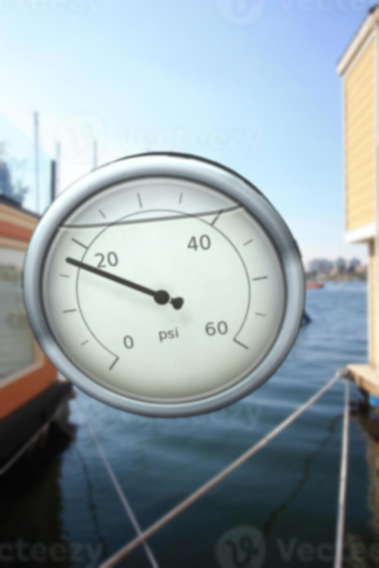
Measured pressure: 17.5 psi
